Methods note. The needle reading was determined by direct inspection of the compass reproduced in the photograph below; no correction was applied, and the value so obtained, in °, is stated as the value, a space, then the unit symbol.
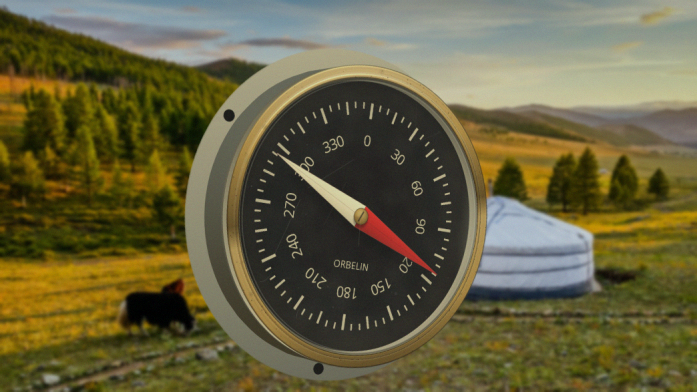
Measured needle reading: 115 °
